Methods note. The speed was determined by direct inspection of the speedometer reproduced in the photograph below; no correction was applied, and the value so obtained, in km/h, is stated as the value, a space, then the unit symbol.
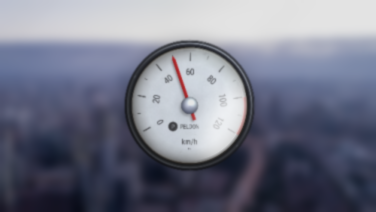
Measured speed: 50 km/h
